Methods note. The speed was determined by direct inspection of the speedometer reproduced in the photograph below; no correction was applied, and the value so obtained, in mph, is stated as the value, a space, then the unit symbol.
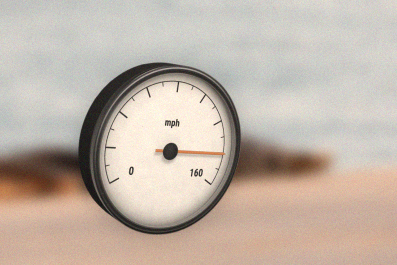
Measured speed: 140 mph
